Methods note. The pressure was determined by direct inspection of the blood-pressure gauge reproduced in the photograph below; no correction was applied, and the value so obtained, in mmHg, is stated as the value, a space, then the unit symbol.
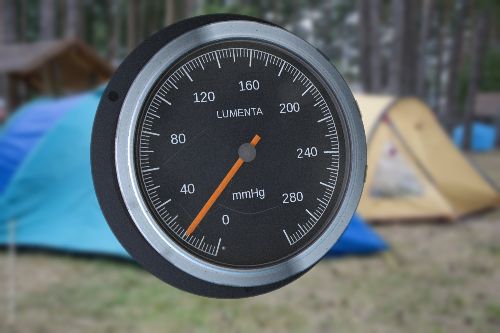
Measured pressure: 20 mmHg
